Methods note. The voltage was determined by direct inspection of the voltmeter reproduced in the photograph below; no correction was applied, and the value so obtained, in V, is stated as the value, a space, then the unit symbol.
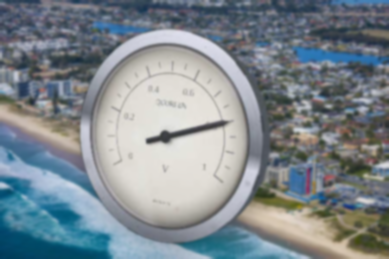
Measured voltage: 0.8 V
